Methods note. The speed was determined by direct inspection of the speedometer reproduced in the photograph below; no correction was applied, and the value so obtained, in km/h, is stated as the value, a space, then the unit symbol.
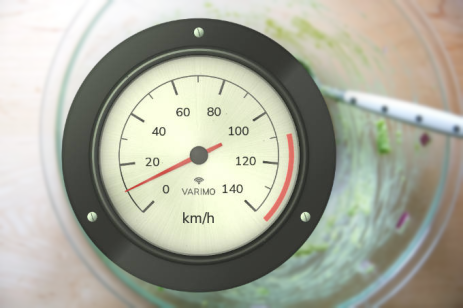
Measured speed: 10 km/h
